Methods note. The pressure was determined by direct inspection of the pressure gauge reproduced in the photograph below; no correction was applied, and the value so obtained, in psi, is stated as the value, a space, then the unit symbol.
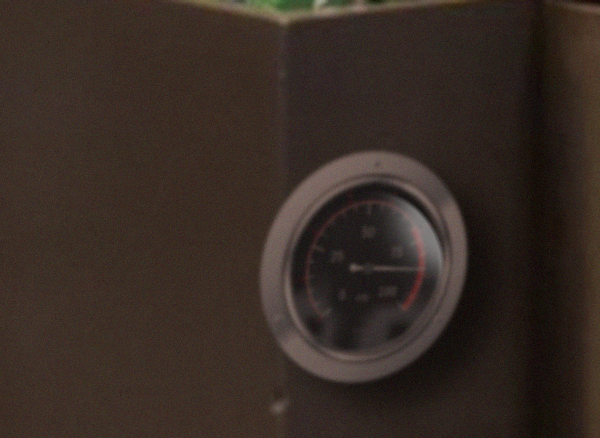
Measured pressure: 85 psi
